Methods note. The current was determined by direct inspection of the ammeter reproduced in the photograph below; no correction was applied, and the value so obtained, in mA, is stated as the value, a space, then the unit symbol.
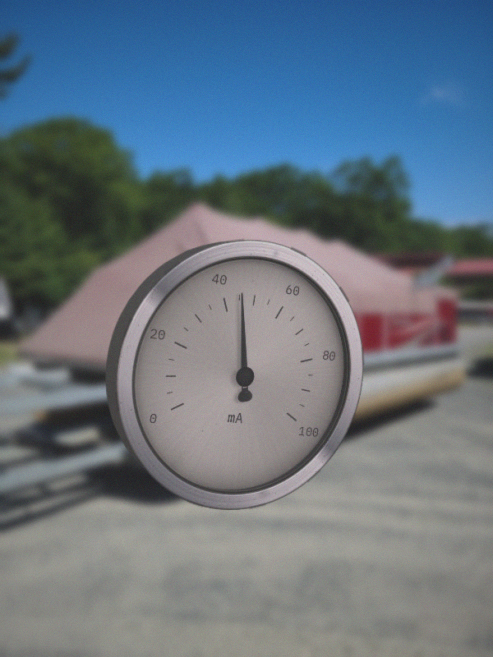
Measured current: 45 mA
